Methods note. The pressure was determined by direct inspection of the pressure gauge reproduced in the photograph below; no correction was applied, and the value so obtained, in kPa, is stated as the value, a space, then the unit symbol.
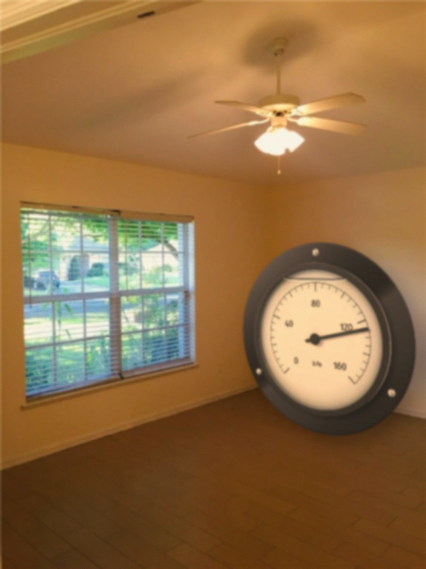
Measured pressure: 125 kPa
